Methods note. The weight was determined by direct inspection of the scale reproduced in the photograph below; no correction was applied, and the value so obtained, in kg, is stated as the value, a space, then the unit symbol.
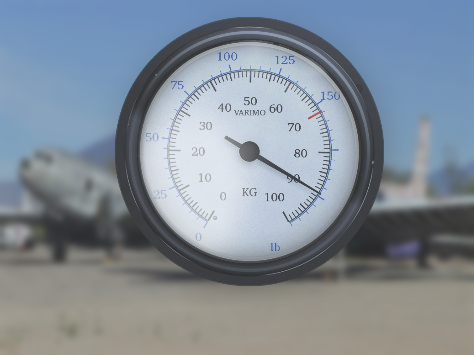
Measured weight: 90 kg
